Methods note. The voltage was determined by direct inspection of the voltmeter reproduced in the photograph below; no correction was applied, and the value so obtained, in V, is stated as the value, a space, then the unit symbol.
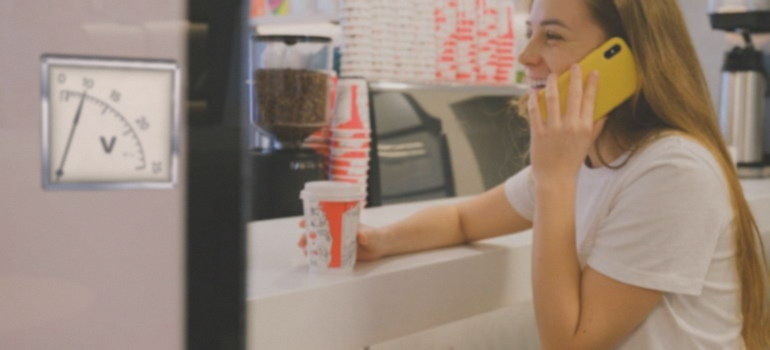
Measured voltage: 10 V
